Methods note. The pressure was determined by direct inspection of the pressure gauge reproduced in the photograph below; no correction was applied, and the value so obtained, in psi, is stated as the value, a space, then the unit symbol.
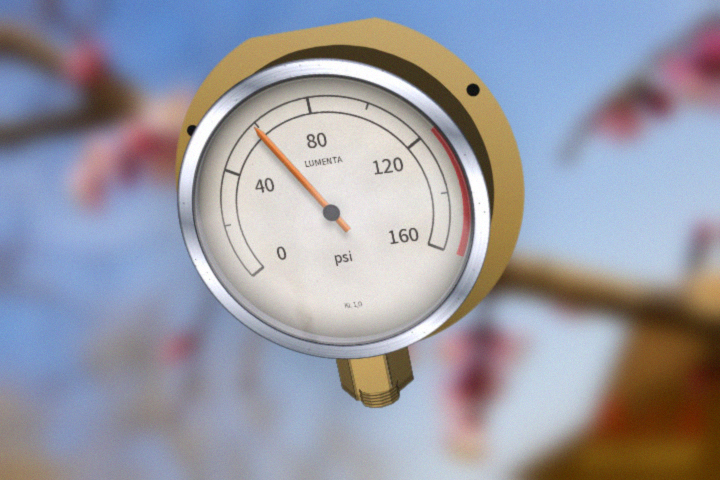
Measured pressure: 60 psi
